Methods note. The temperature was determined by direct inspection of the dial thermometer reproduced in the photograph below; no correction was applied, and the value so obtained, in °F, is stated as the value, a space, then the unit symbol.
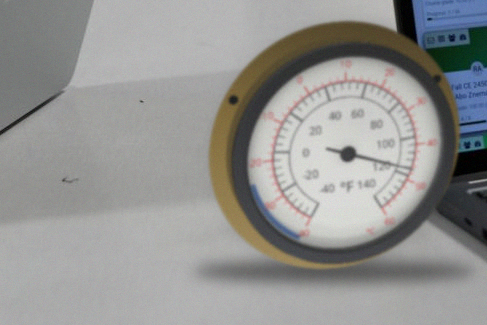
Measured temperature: 116 °F
